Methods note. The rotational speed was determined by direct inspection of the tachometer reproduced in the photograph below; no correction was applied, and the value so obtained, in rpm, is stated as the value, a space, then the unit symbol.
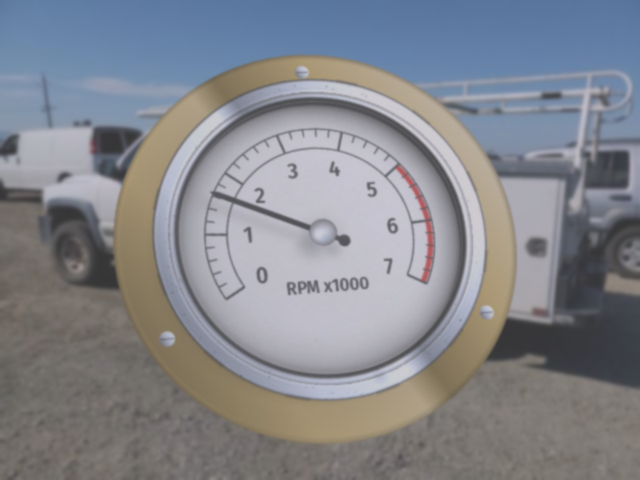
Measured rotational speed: 1600 rpm
